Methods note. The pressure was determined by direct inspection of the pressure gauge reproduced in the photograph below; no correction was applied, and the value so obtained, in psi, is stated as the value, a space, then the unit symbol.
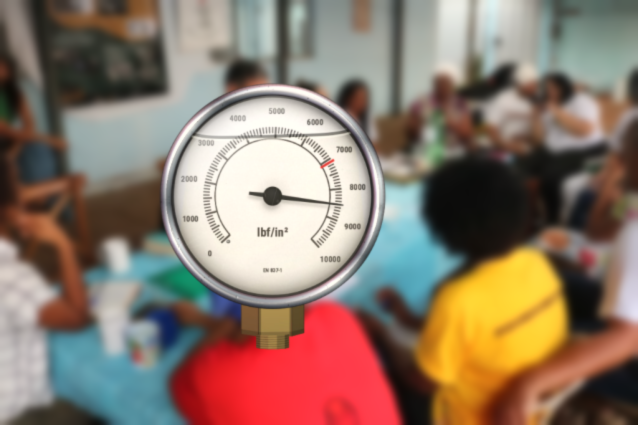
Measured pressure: 8500 psi
